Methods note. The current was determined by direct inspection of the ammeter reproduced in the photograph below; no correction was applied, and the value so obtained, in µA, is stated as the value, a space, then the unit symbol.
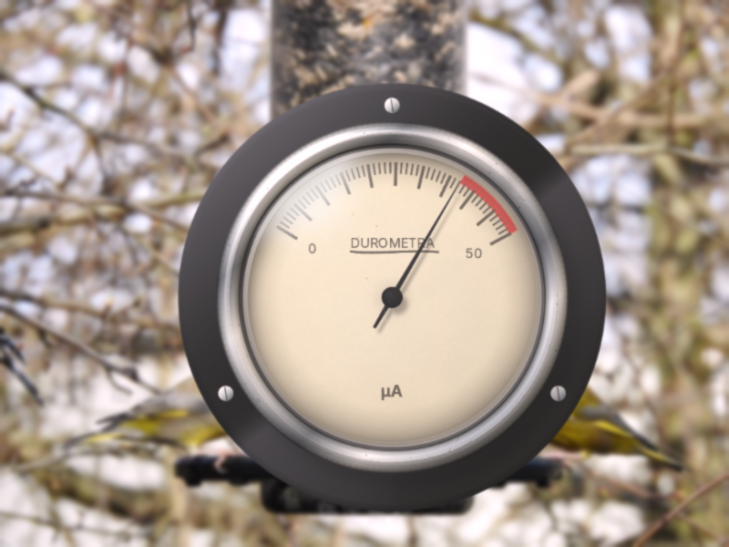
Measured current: 37 µA
